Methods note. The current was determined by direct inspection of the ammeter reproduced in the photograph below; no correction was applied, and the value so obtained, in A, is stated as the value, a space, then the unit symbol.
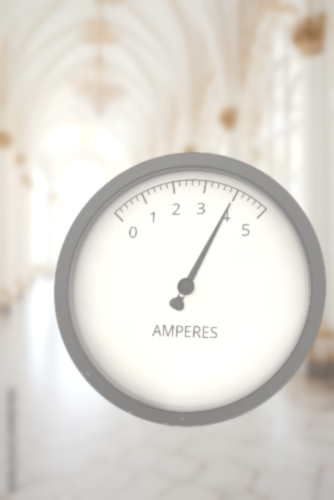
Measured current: 4 A
